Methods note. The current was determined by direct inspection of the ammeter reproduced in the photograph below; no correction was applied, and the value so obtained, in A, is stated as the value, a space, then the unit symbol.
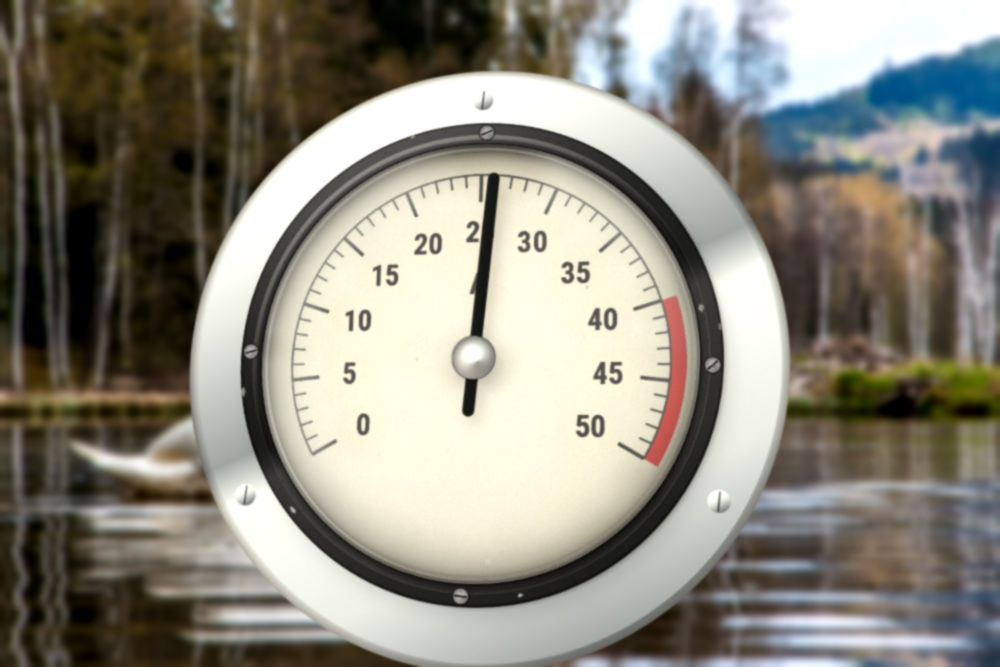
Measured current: 26 A
